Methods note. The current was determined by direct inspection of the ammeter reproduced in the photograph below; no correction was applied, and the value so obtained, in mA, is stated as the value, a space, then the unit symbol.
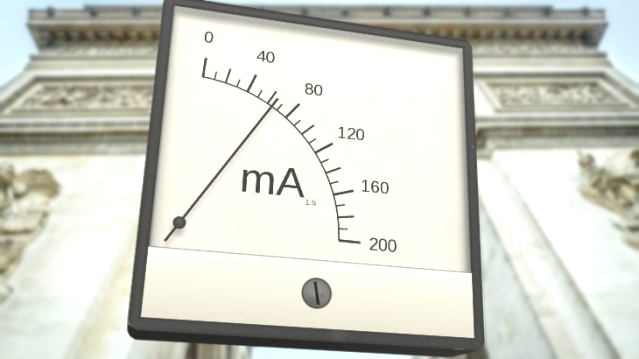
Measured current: 65 mA
